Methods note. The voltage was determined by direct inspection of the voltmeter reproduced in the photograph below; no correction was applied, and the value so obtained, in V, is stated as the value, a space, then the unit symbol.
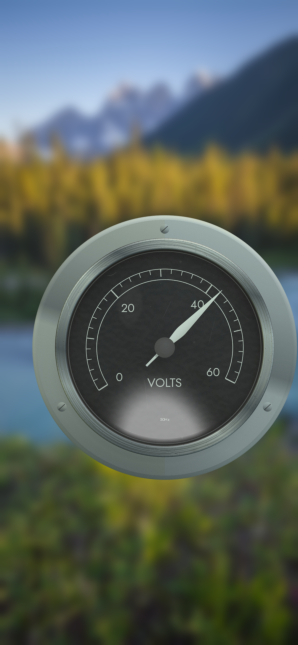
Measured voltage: 42 V
